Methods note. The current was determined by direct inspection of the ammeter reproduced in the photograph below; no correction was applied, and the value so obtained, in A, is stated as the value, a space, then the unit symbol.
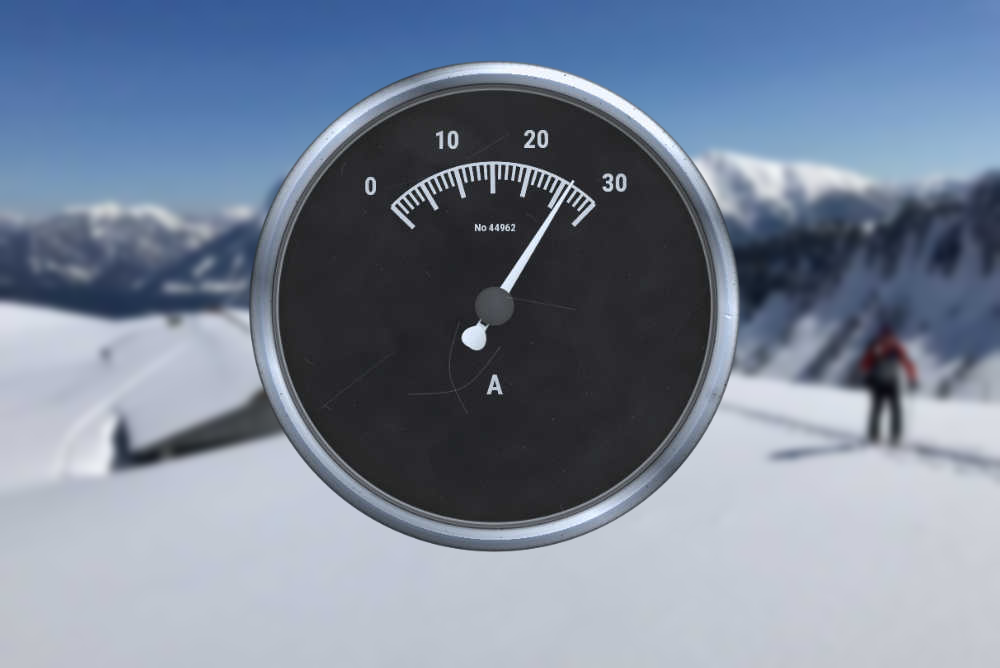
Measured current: 26 A
